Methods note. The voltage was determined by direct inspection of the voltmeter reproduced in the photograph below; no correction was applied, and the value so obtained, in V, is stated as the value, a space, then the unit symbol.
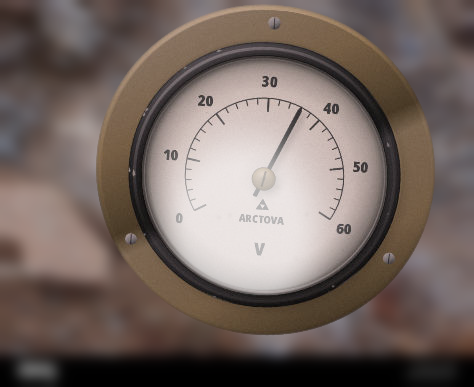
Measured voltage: 36 V
